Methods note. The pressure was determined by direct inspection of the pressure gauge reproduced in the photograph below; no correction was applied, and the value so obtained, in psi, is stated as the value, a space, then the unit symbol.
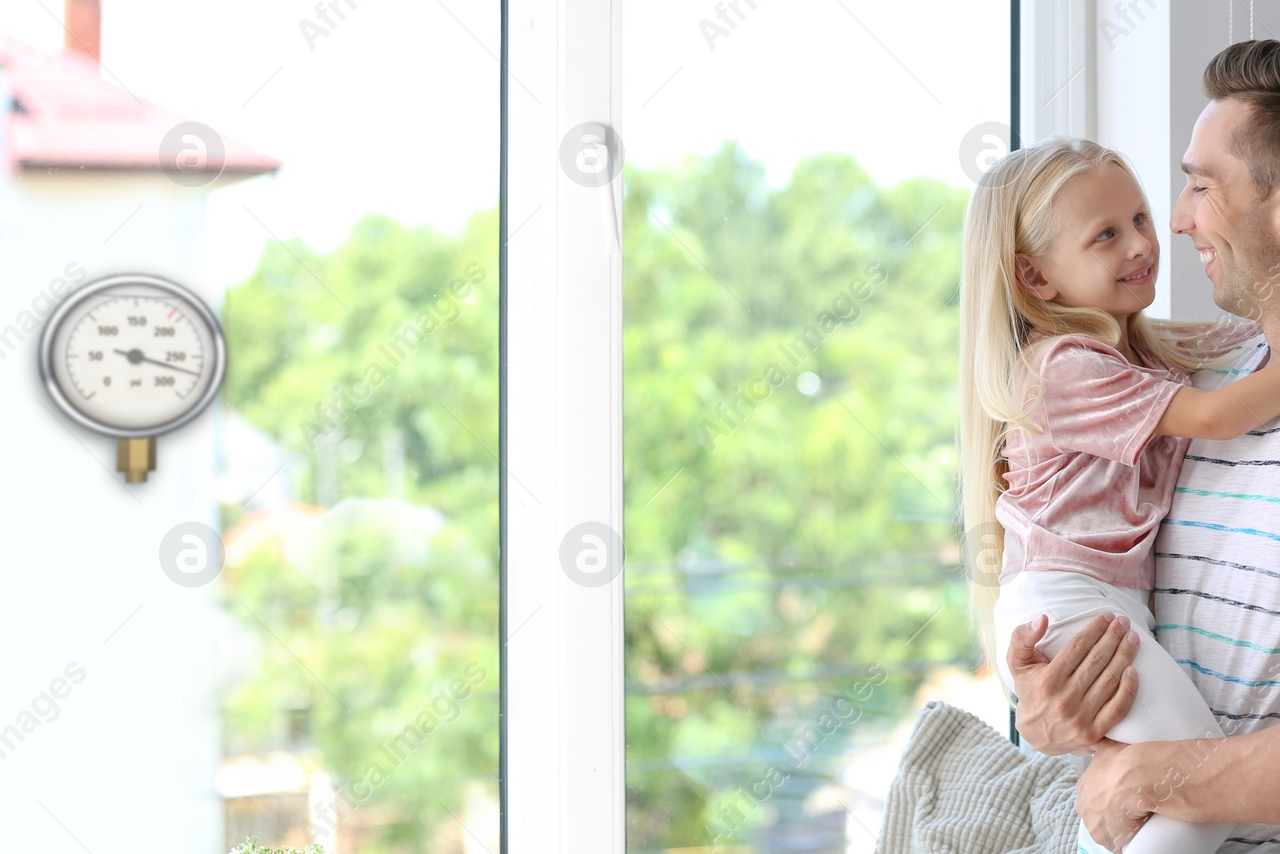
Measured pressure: 270 psi
